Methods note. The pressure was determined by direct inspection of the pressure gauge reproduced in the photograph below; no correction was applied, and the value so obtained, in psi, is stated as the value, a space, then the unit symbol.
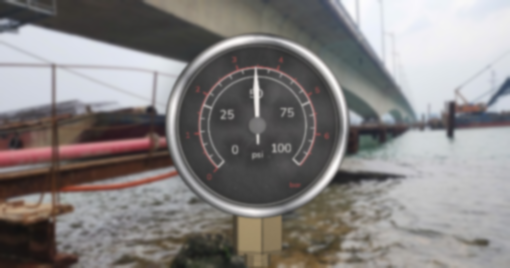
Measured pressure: 50 psi
